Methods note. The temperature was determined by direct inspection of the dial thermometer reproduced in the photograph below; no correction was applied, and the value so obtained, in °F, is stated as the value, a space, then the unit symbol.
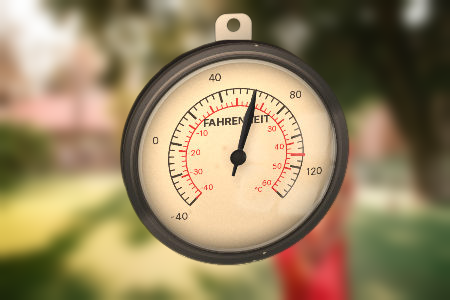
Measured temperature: 60 °F
